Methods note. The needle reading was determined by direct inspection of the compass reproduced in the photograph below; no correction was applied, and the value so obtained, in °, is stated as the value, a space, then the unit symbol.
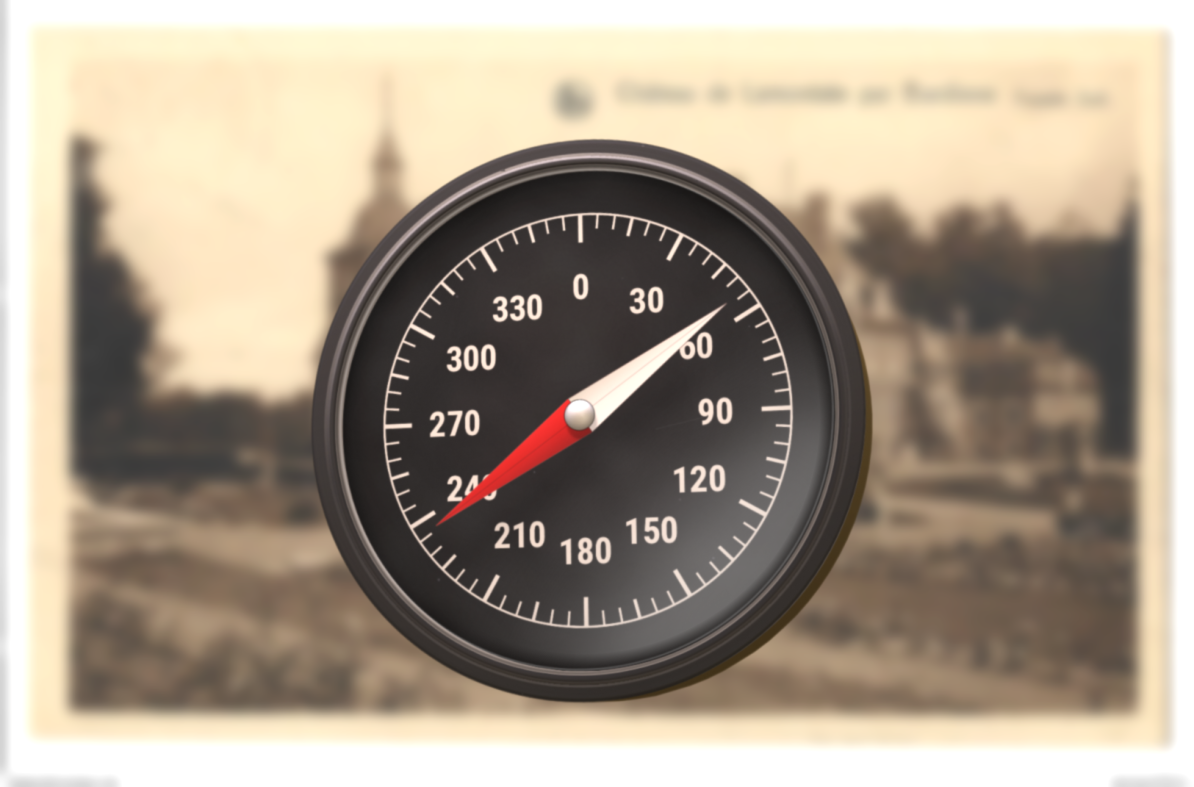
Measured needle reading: 235 °
